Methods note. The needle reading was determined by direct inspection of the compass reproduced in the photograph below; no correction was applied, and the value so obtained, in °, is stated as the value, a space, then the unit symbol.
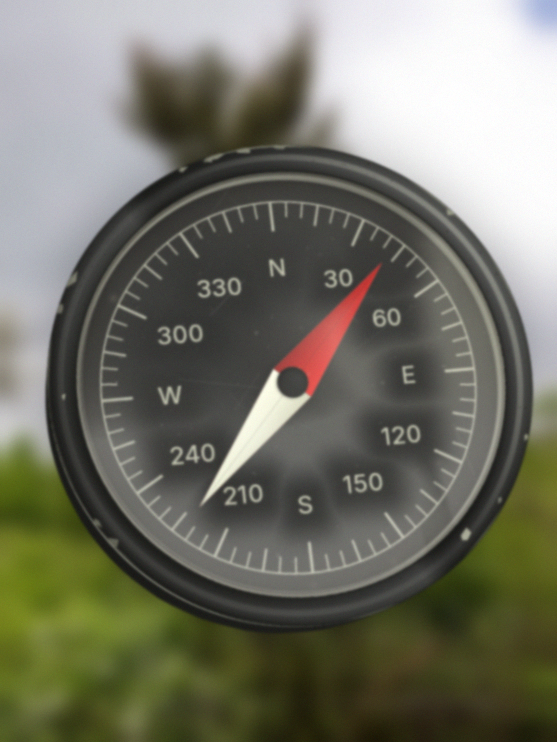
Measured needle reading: 42.5 °
